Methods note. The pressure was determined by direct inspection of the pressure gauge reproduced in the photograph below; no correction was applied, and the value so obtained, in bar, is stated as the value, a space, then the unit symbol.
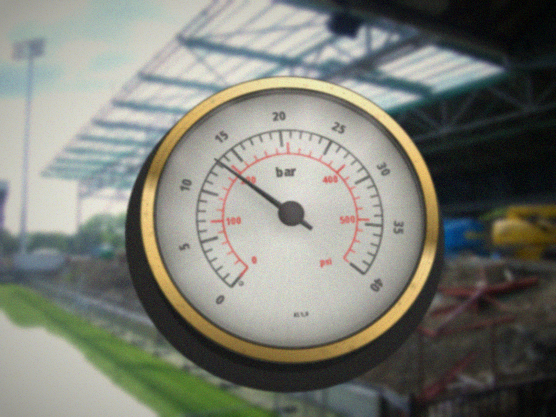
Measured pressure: 13 bar
